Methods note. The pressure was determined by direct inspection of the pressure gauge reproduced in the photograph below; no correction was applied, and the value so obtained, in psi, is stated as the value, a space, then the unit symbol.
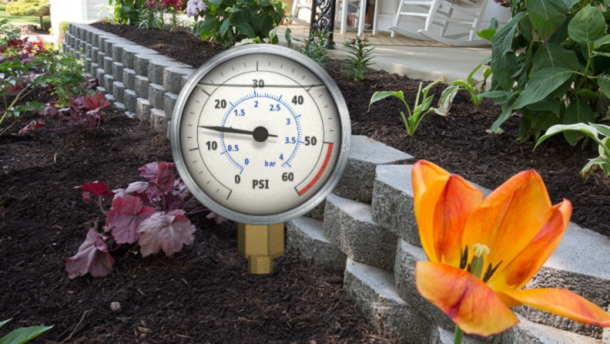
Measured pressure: 14 psi
